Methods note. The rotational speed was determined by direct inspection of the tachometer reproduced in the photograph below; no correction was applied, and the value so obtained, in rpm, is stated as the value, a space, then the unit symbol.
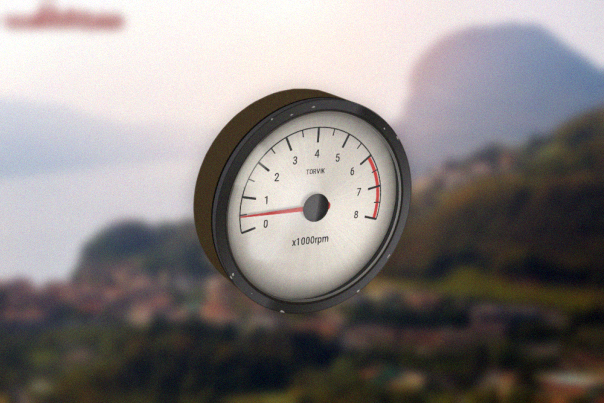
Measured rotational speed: 500 rpm
